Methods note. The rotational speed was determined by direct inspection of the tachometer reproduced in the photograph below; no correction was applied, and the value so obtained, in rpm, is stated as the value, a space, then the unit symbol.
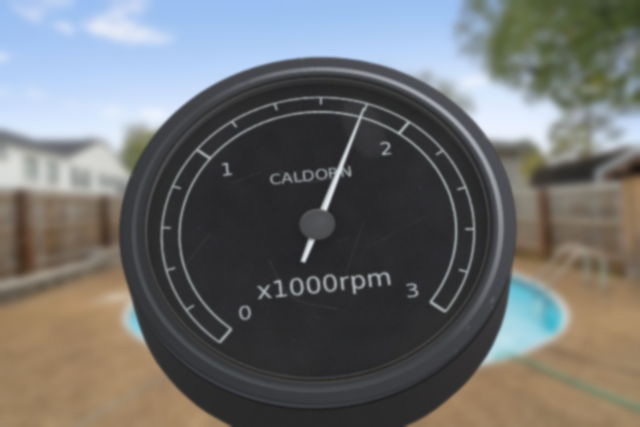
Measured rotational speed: 1800 rpm
